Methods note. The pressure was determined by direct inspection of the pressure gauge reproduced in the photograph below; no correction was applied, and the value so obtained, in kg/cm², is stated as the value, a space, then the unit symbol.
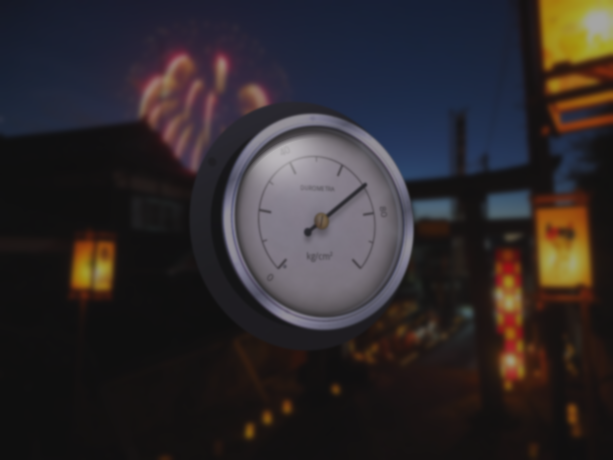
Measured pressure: 70 kg/cm²
